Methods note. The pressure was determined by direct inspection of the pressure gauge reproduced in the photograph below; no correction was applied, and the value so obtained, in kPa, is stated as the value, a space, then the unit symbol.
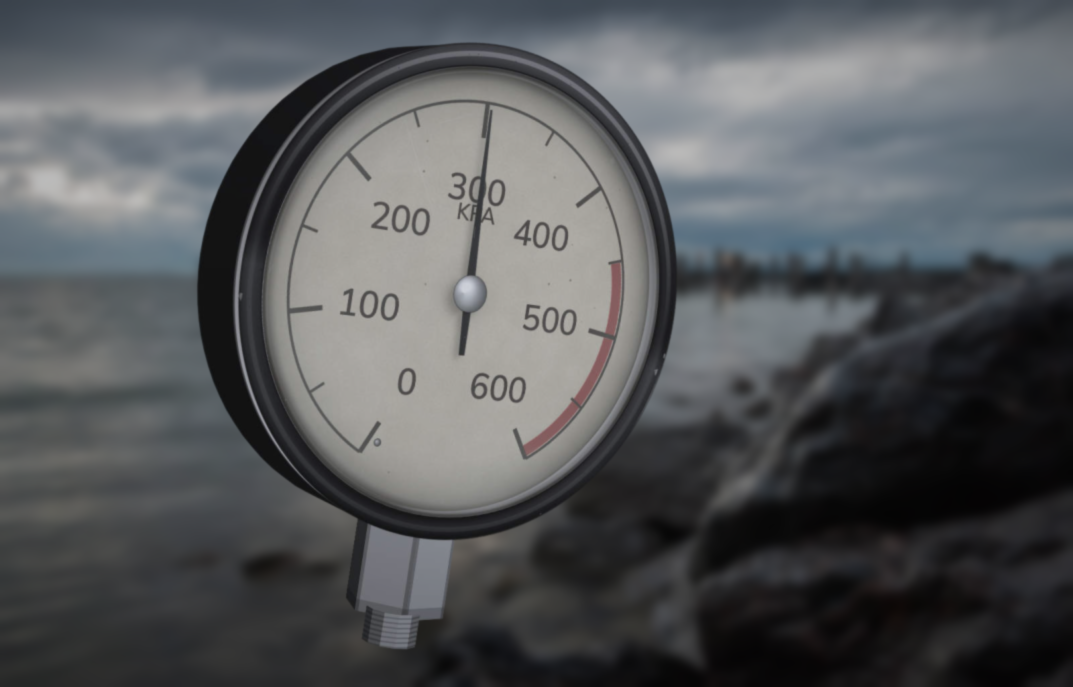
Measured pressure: 300 kPa
